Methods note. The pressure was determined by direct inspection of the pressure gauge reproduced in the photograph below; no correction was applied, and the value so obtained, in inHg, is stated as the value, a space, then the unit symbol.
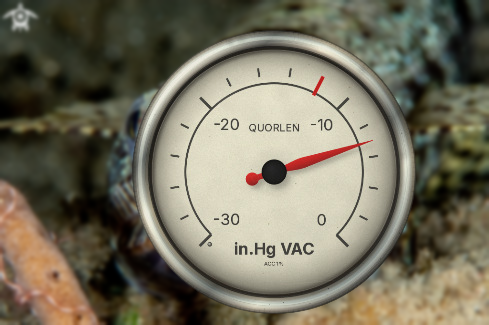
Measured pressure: -7 inHg
